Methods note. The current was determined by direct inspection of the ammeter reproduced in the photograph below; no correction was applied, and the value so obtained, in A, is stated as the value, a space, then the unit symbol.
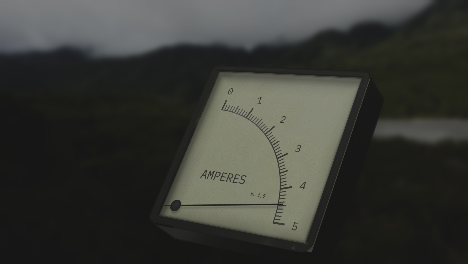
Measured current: 4.5 A
